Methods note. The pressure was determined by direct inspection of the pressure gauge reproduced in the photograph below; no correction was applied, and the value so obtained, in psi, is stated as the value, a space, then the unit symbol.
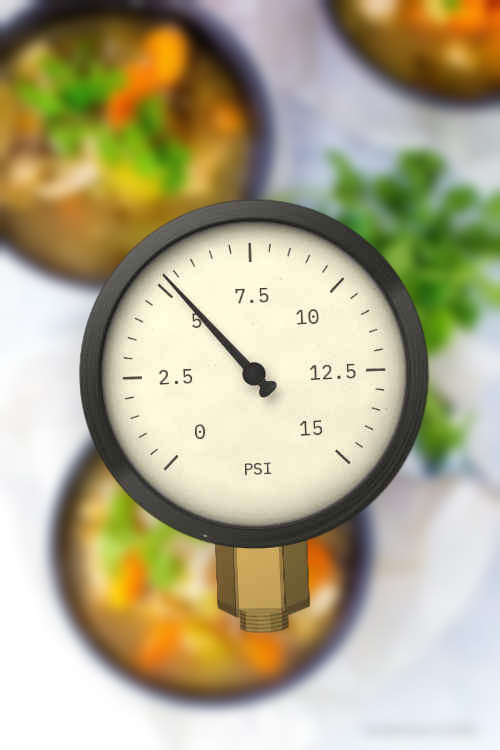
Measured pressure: 5.25 psi
